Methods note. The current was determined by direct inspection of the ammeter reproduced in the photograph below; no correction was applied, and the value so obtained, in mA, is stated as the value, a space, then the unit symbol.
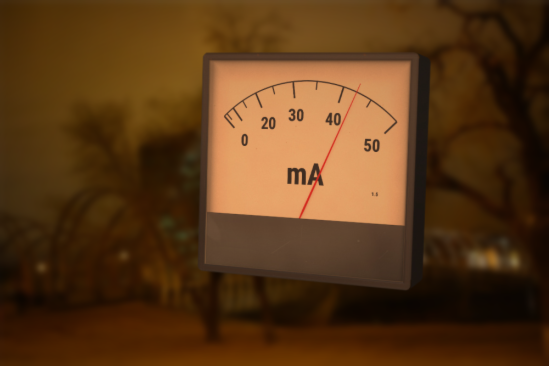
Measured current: 42.5 mA
